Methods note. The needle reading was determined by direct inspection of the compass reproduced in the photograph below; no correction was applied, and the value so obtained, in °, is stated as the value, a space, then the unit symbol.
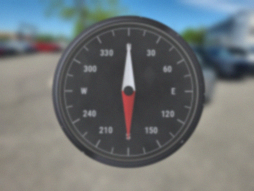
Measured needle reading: 180 °
